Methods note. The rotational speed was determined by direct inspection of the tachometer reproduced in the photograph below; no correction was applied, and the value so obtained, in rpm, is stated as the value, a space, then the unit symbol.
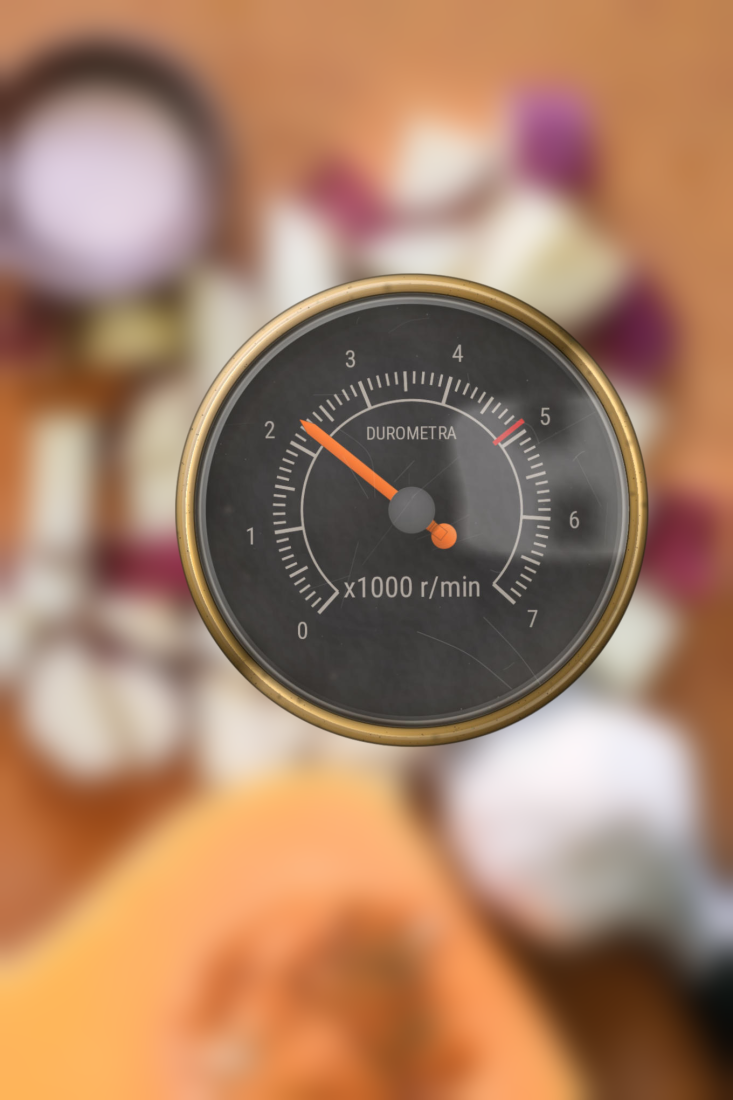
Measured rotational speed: 2250 rpm
